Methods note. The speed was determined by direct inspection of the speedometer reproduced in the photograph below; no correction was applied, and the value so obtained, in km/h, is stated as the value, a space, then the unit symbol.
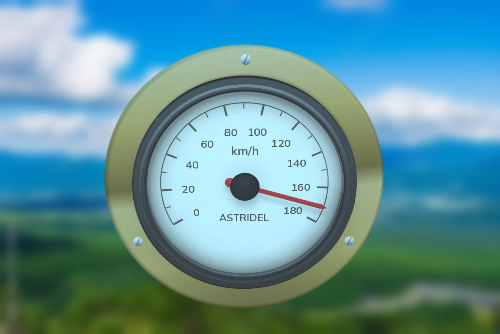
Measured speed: 170 km/h
